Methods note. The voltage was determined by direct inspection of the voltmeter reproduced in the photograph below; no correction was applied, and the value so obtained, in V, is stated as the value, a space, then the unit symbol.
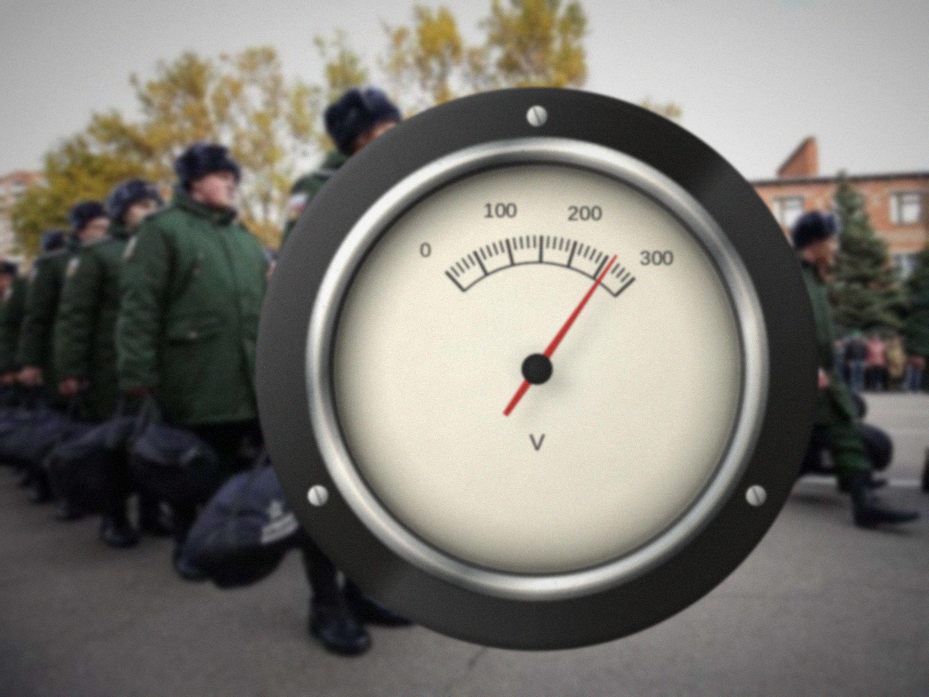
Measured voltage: 260 V
